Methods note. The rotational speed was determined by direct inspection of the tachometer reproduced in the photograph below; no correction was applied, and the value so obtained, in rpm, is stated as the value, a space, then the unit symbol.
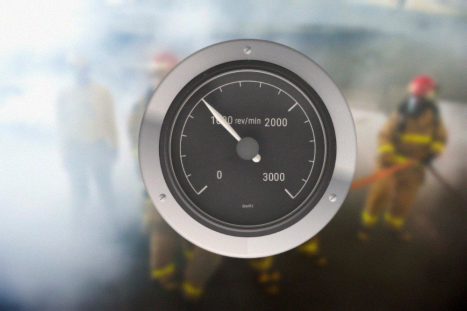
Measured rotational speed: 1000 rpm
